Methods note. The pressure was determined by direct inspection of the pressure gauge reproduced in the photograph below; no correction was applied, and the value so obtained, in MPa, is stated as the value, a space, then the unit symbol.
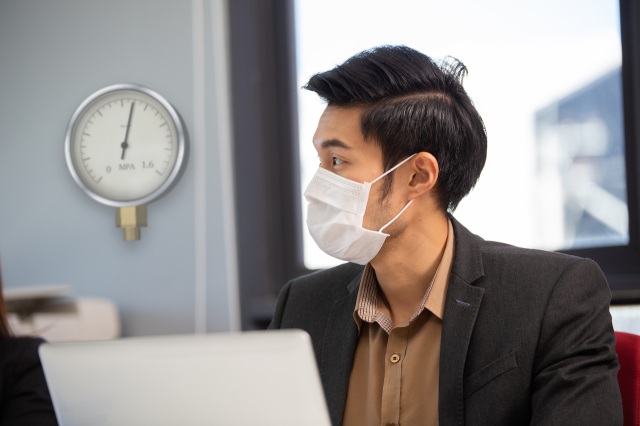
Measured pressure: 0.9 MPa
